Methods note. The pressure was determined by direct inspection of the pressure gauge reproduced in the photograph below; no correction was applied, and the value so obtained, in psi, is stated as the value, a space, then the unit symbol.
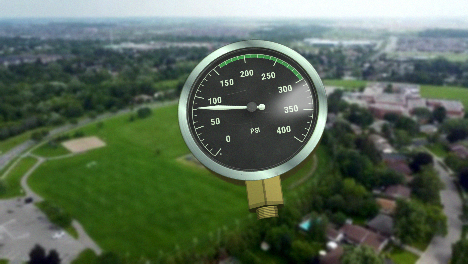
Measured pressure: 80 psi
